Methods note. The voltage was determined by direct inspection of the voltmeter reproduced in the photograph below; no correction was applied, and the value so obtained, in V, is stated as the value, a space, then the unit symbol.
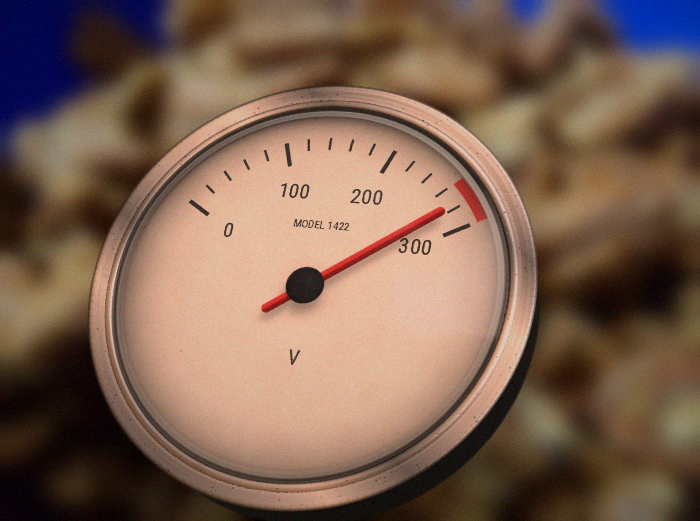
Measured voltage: 280 V
